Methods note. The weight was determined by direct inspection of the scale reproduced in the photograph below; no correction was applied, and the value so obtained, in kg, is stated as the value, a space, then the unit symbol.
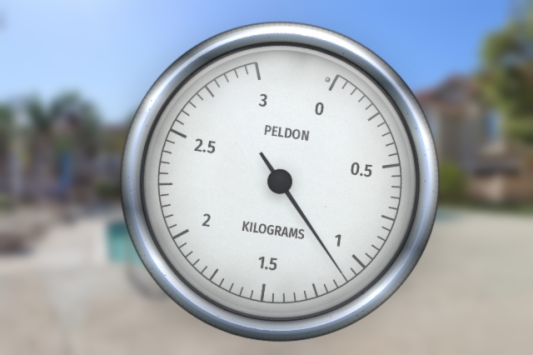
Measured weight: 1.1 kg
